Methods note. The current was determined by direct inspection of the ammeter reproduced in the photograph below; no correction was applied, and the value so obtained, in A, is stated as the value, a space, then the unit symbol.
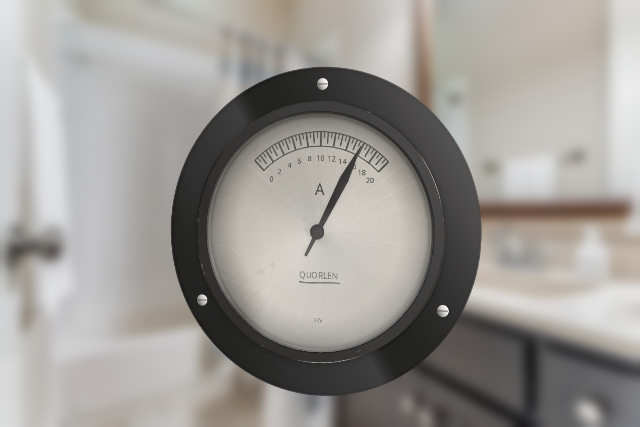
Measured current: 16 A
